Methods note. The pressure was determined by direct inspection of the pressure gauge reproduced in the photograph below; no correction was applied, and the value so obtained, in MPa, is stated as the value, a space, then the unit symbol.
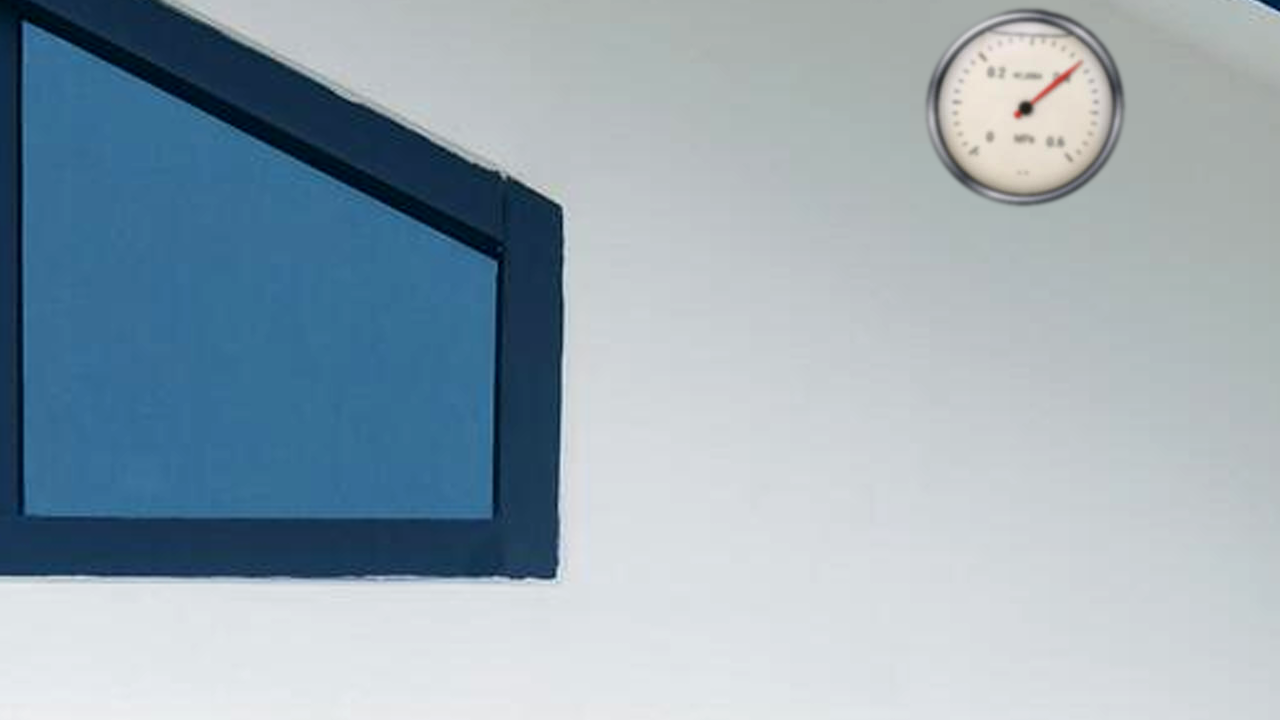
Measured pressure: 0.4 MPa
